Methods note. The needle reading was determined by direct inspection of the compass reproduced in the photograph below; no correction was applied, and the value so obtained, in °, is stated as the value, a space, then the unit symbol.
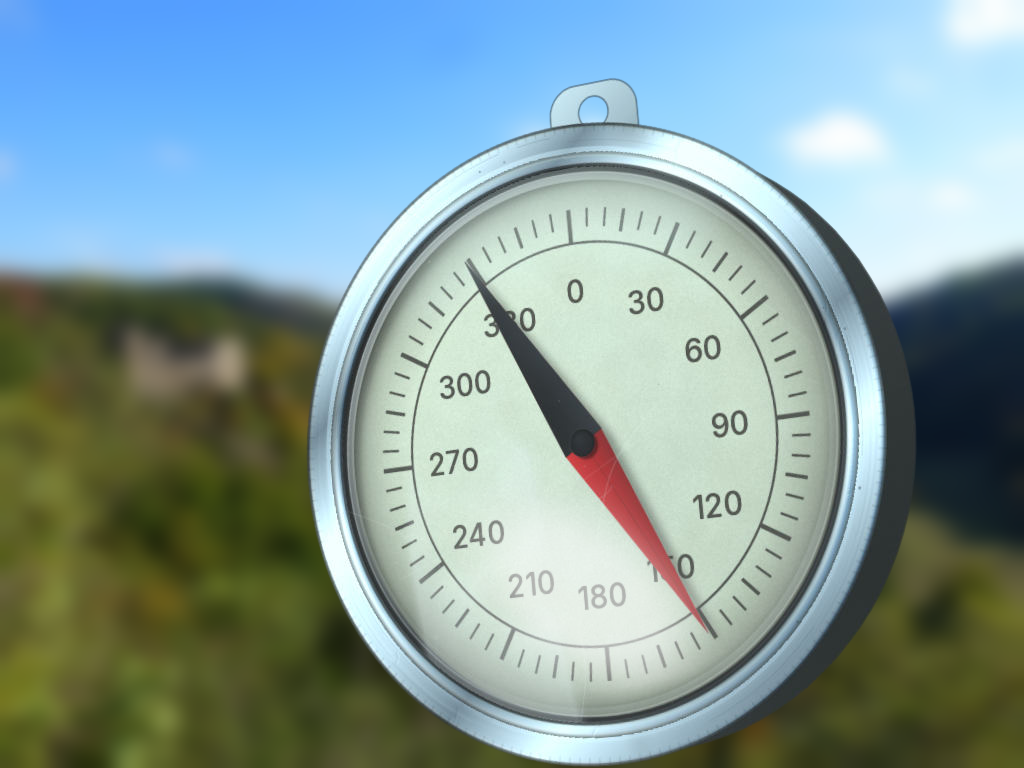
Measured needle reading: 150 °
